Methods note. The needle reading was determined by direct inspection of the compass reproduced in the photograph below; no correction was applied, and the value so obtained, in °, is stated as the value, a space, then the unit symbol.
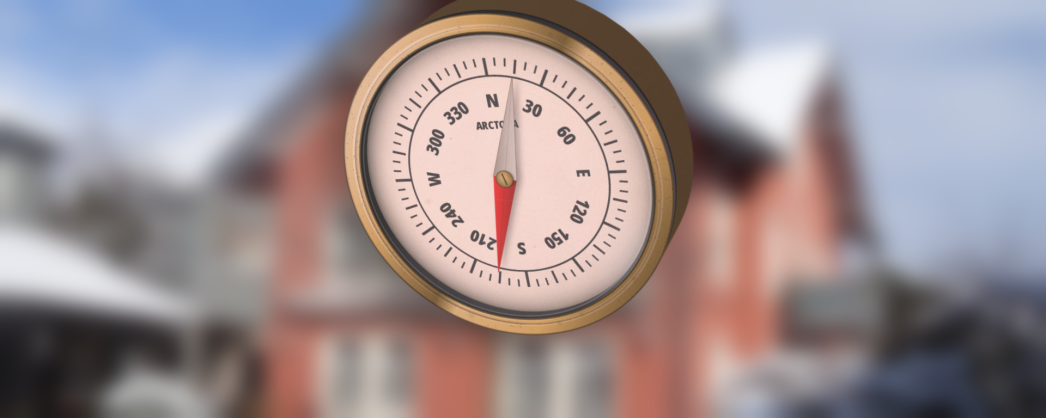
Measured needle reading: 195 °
